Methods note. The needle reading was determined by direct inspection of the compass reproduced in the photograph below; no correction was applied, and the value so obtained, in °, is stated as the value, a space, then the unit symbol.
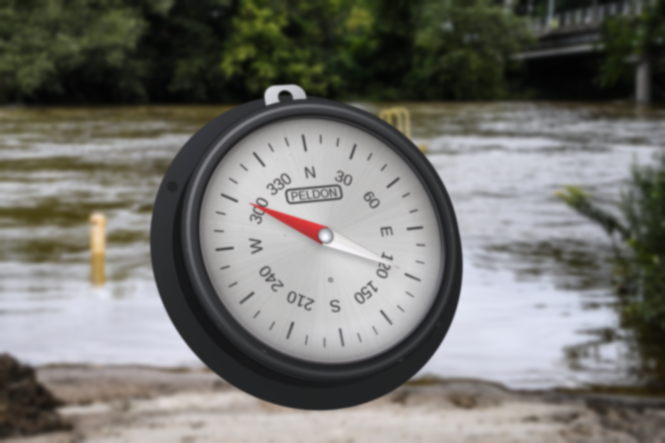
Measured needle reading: 300 °
